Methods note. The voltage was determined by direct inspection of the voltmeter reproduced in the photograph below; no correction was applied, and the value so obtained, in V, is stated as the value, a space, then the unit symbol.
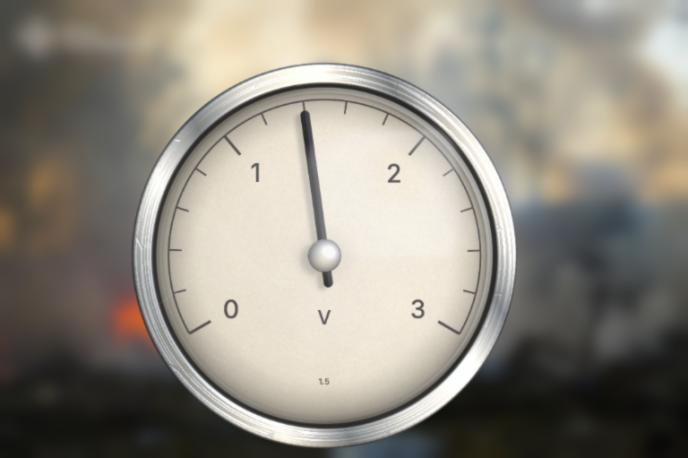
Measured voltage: 1.4 V
